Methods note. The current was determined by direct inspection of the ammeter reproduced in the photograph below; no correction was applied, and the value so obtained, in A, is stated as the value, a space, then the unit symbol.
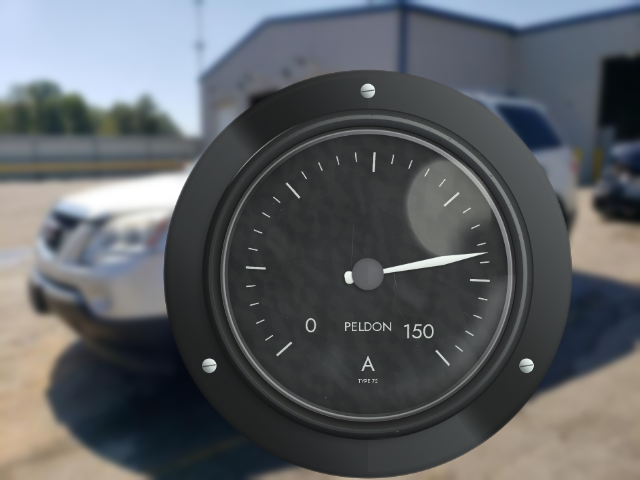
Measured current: 117.5 A
